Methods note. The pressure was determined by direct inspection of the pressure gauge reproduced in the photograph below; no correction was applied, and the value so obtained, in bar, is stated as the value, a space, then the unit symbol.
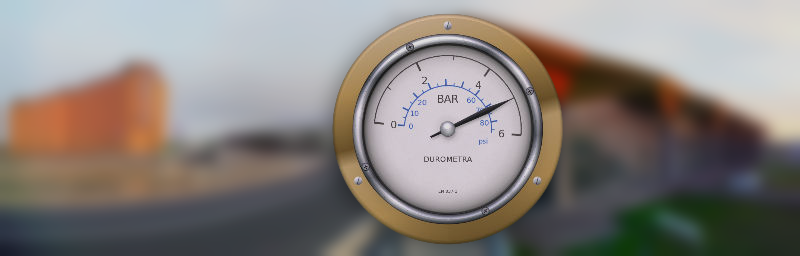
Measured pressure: 5 bar
